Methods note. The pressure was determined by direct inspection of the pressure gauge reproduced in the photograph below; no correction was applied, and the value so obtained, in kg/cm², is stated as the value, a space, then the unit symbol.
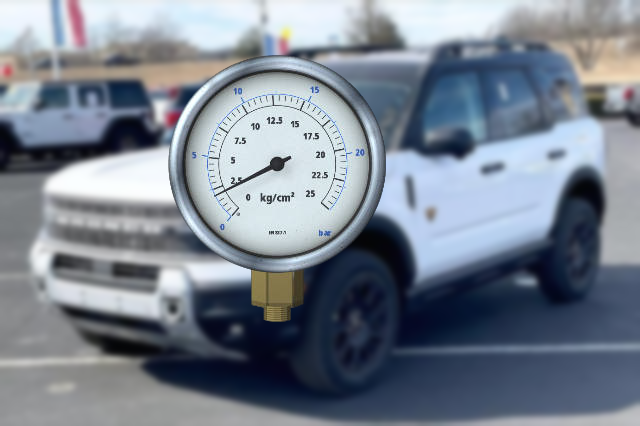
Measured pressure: 2 kg/cm²
